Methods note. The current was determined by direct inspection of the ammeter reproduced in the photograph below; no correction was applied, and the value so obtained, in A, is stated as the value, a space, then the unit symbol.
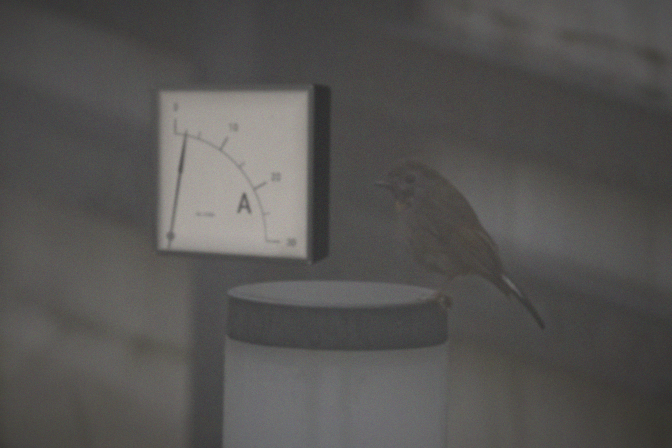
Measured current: 2.5 A
